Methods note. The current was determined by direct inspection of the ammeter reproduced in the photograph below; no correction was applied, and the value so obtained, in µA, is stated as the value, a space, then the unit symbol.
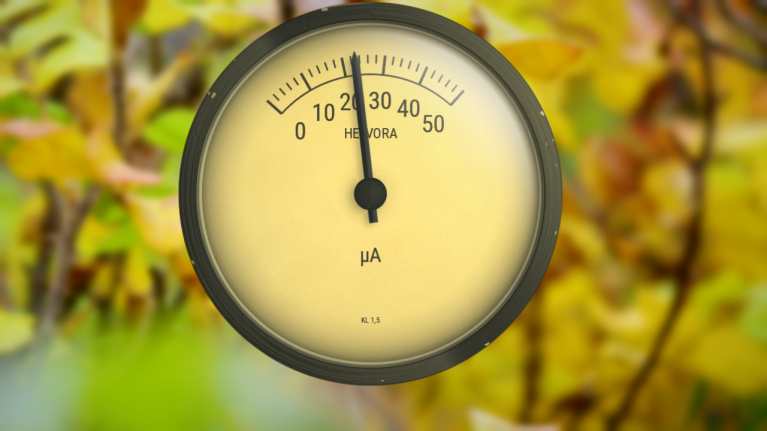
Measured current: 23 µA
